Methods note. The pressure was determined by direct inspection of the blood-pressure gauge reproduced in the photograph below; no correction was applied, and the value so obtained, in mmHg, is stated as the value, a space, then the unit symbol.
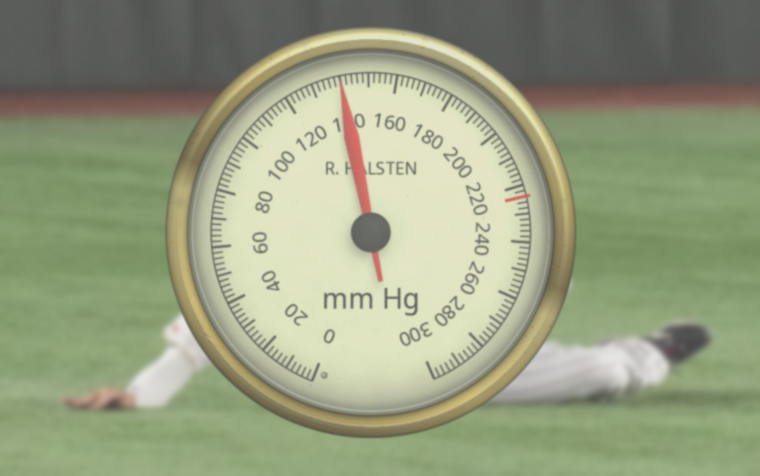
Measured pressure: 140 mmHg
